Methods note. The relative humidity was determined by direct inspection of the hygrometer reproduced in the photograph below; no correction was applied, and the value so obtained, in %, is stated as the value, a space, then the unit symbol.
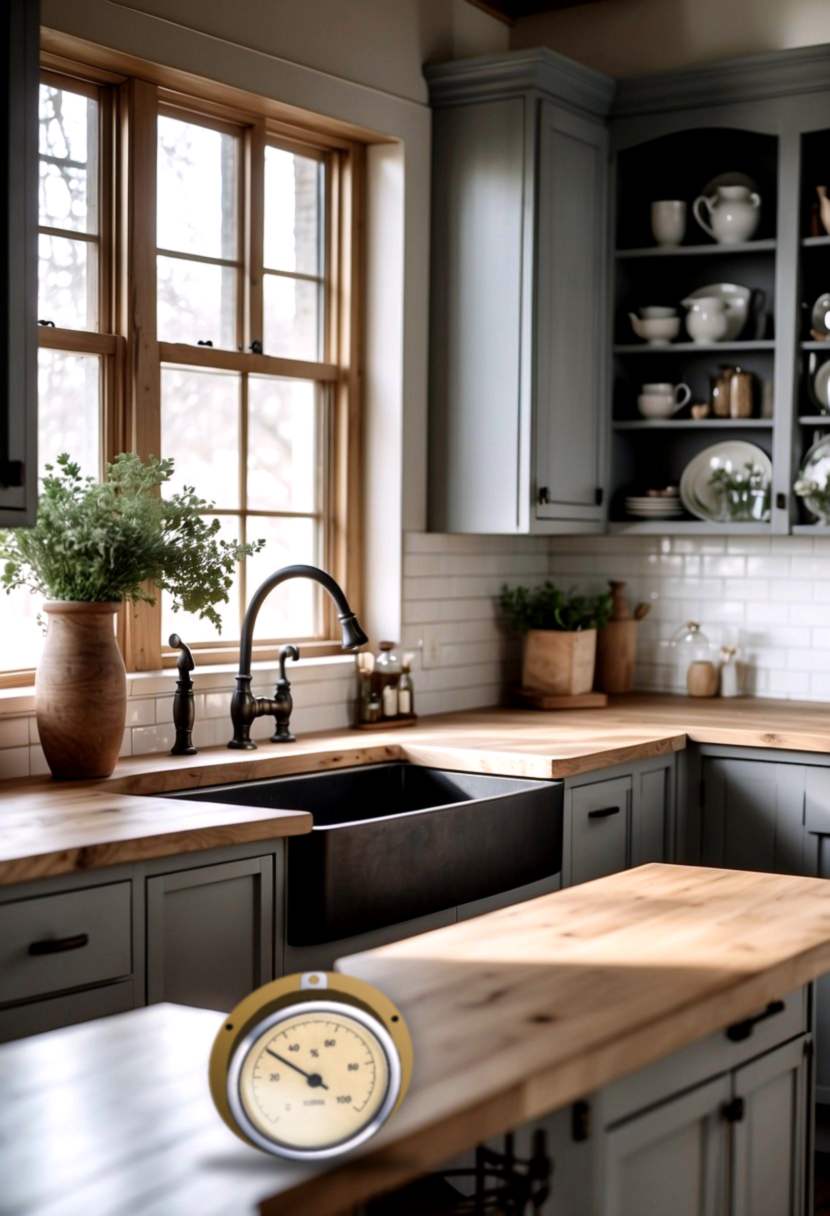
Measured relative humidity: 32 %
